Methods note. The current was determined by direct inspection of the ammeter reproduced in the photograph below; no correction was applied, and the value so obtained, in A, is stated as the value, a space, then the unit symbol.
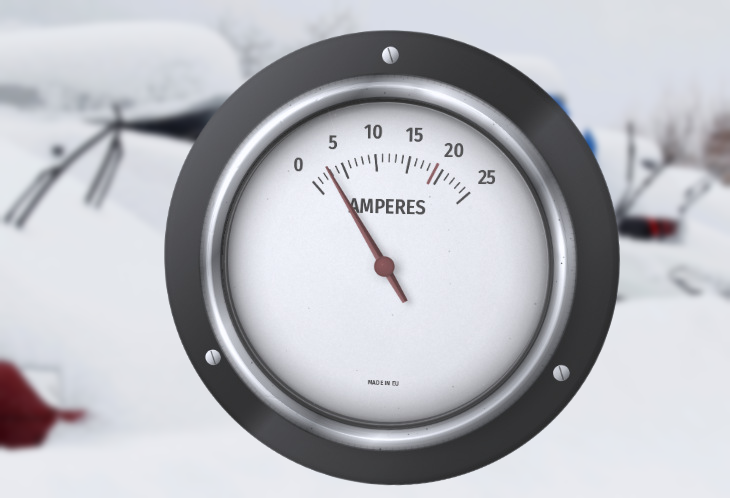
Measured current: 3 A
